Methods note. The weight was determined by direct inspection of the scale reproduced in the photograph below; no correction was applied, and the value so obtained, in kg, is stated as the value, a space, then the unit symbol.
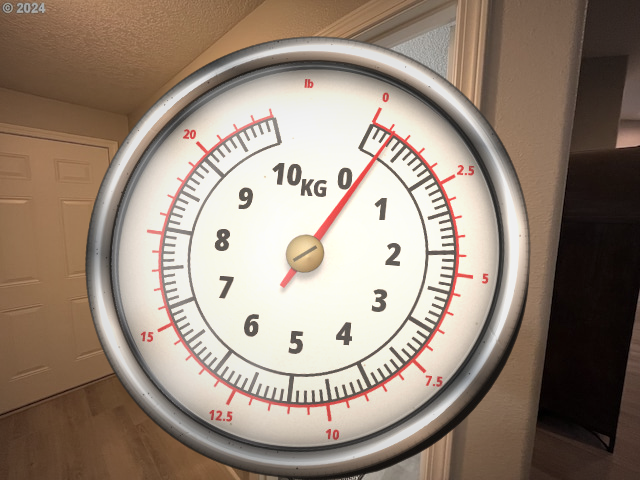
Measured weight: 0.3 kg
